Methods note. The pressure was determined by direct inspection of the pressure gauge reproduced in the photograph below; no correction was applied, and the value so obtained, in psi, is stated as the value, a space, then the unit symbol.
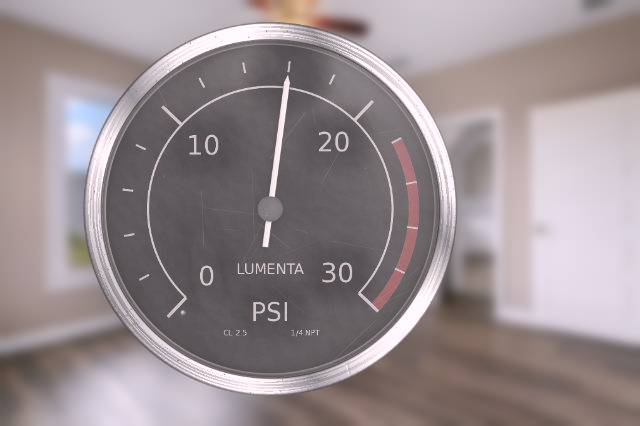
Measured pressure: 16 psi
